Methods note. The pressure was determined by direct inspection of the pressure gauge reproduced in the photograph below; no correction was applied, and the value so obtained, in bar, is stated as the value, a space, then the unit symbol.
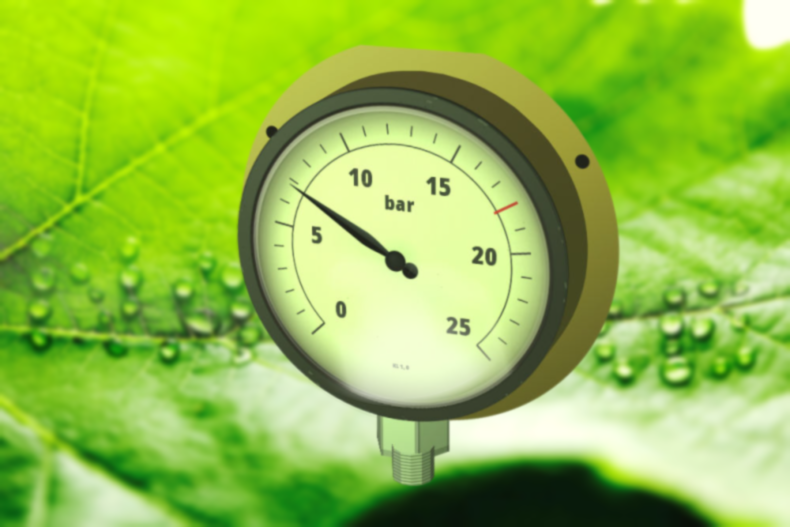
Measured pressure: 7 bar
